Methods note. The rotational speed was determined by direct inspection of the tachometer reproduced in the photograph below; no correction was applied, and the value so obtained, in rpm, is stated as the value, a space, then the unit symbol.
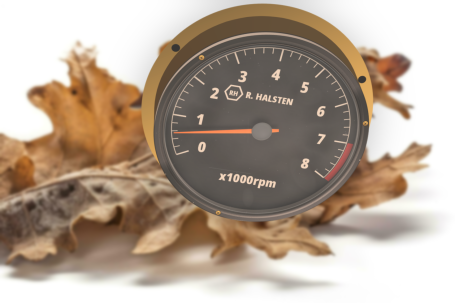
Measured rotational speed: 600 rpm
